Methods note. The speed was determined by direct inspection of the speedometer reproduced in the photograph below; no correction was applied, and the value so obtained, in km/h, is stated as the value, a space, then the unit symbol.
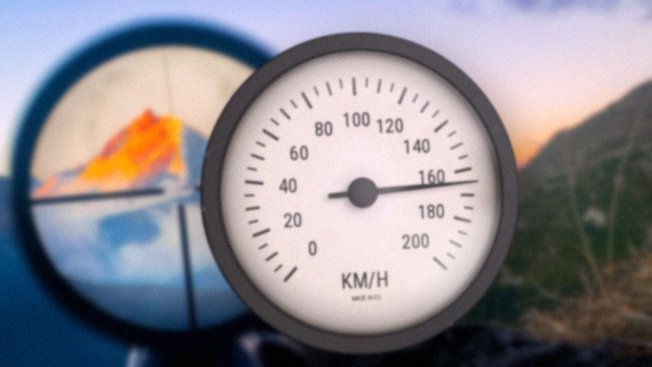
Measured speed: 165 km/h
